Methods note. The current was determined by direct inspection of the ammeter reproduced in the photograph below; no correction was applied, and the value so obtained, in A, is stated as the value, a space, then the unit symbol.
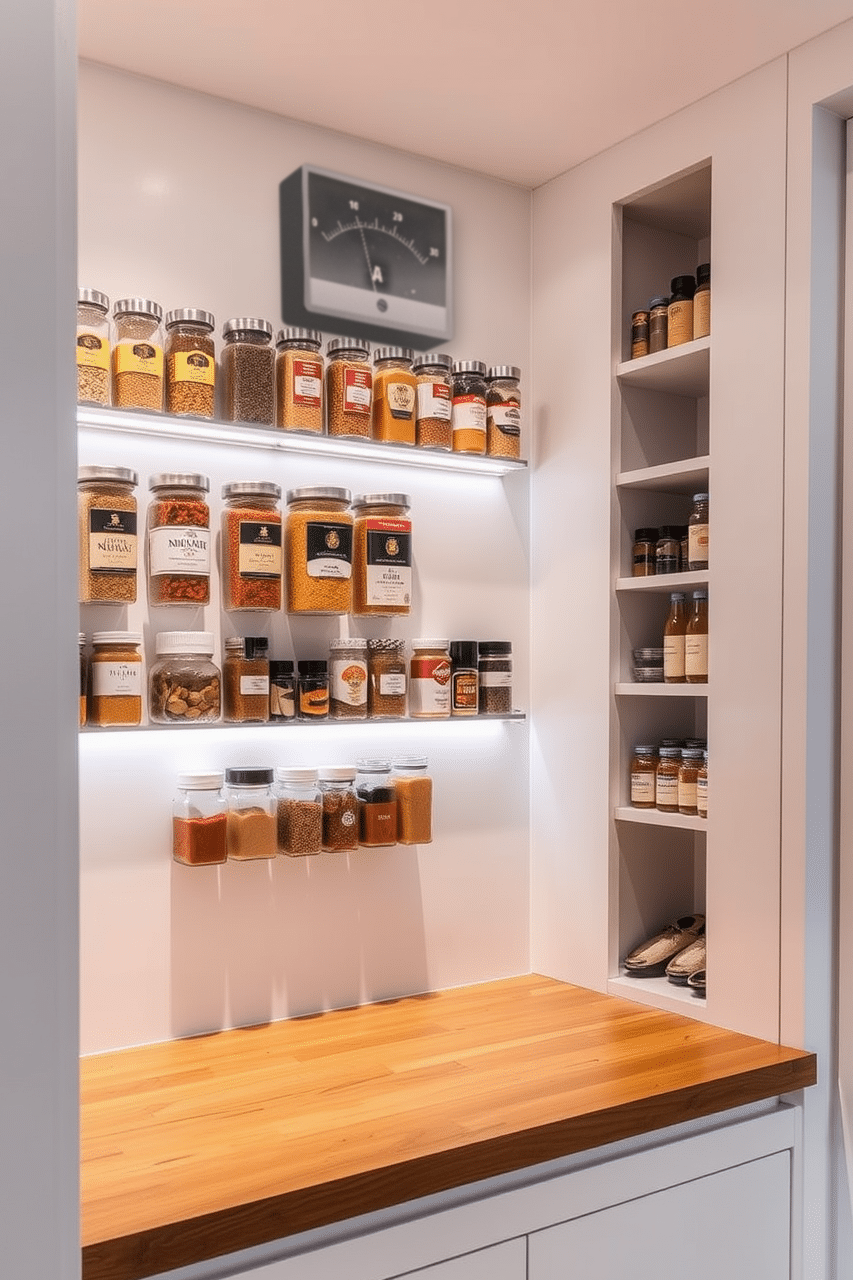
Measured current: 10 A
